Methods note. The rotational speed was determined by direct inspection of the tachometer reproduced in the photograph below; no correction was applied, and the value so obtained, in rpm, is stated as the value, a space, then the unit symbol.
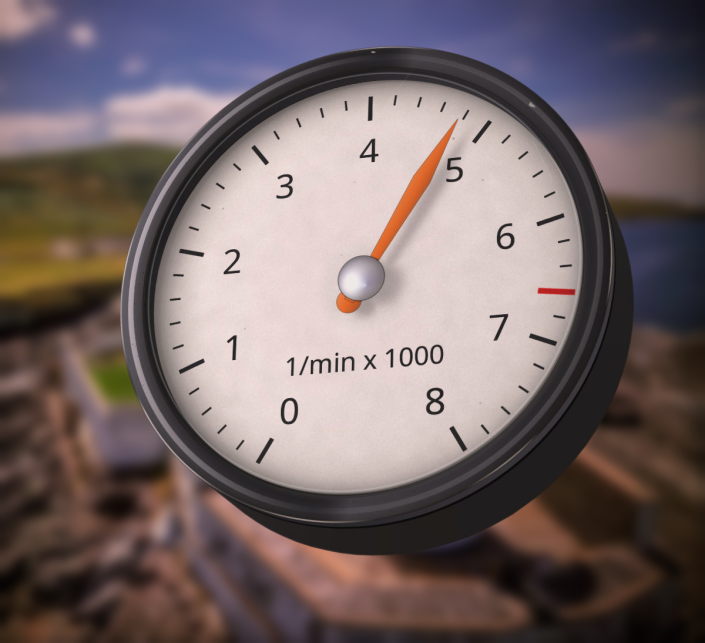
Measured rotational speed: 4800 rpm
